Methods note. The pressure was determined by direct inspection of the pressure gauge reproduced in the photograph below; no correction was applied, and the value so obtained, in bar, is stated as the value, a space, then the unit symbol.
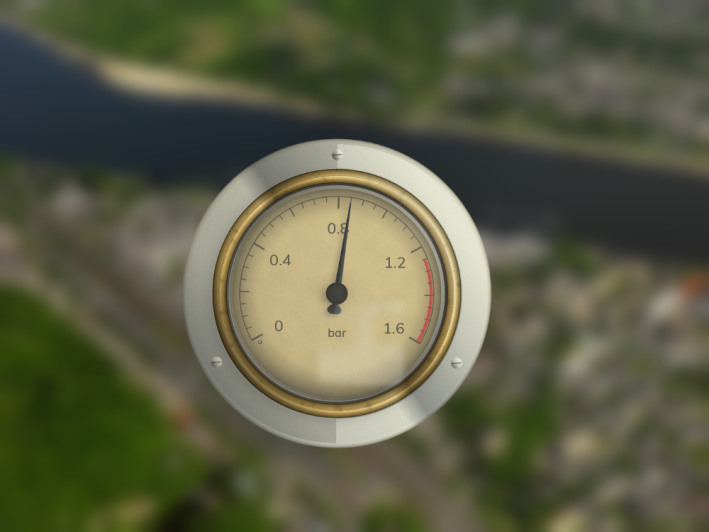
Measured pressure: 0.85 bar
